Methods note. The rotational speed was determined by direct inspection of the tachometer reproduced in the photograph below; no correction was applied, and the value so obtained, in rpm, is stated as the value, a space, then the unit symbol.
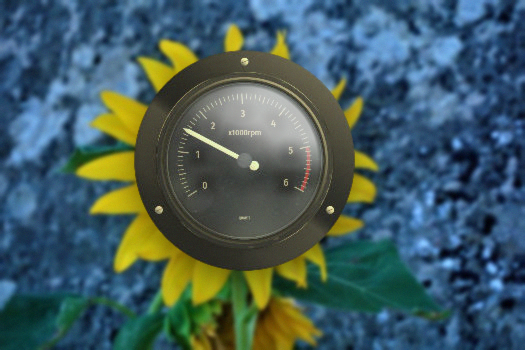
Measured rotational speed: 1500 rpm
